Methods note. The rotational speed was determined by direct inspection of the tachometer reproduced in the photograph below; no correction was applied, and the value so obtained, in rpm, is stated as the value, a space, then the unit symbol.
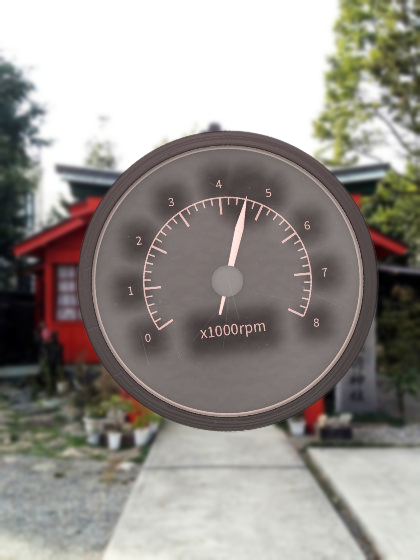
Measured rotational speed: 4600 rpm
